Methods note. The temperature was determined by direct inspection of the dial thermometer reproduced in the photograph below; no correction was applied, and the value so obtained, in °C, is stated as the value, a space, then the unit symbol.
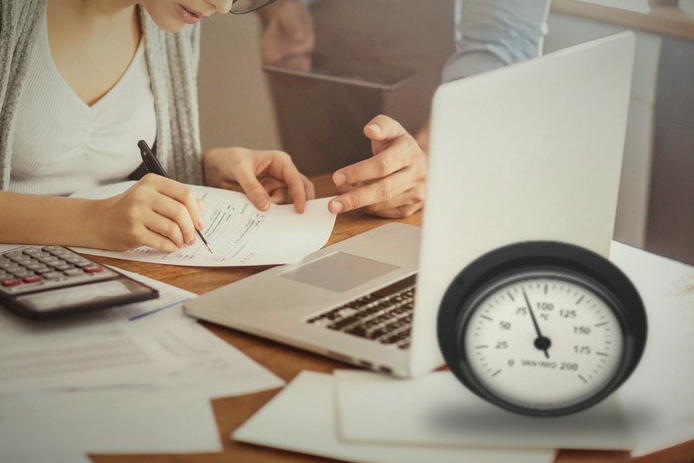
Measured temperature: 85 °C
